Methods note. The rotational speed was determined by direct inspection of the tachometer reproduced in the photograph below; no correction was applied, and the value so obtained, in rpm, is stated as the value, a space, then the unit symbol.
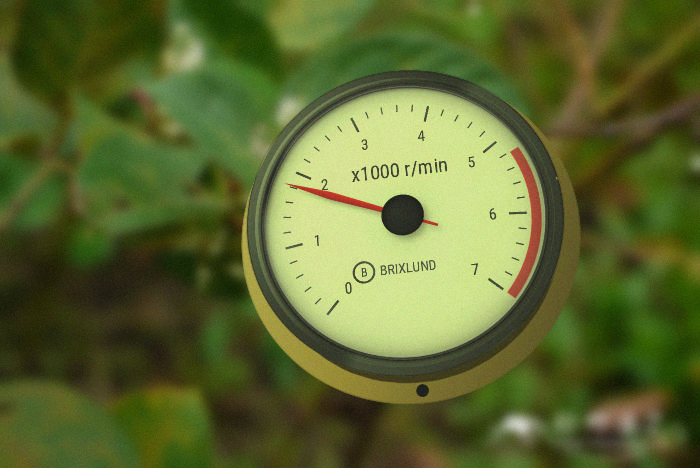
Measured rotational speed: 1800 rpm
